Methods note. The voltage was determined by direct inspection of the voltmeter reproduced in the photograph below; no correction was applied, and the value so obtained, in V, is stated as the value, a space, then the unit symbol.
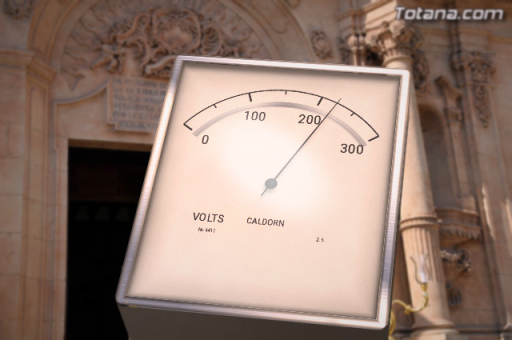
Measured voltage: 225 V
